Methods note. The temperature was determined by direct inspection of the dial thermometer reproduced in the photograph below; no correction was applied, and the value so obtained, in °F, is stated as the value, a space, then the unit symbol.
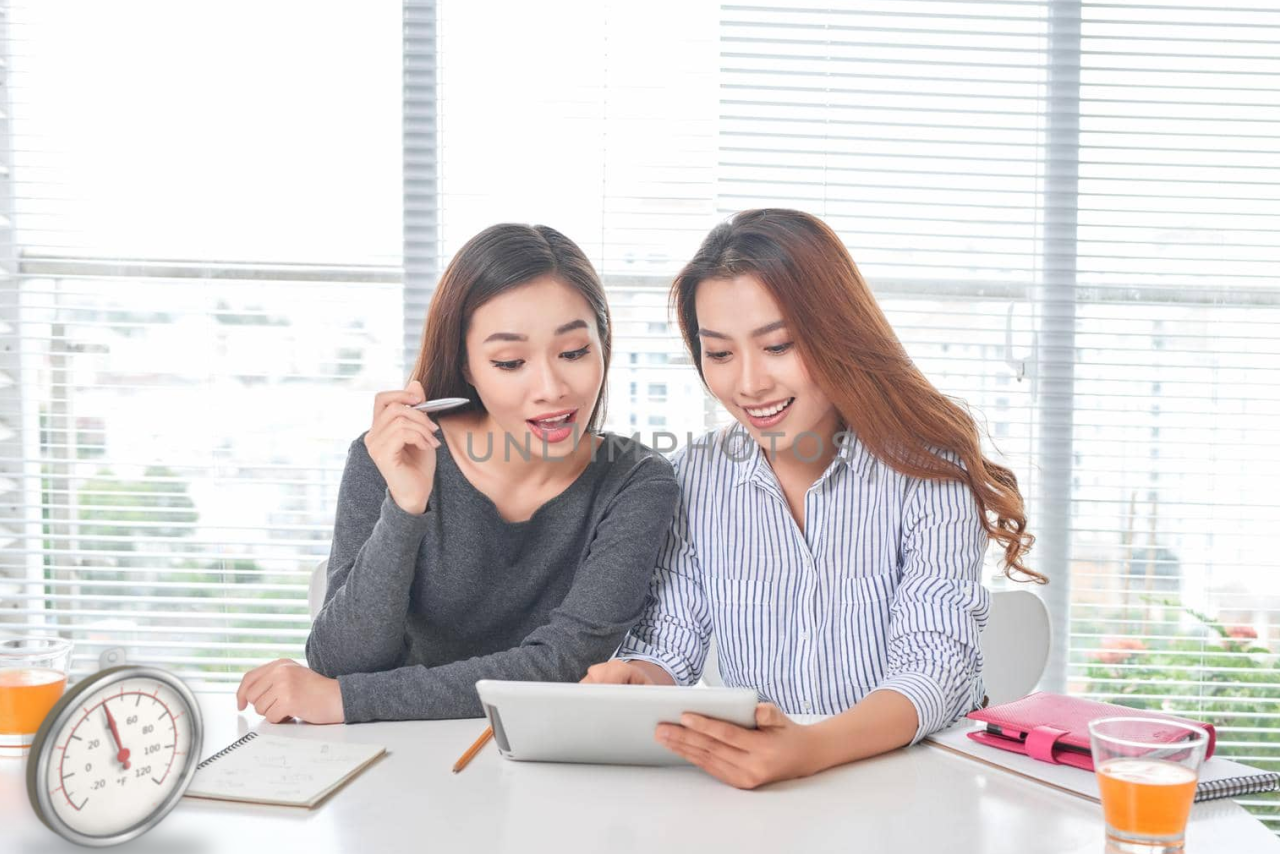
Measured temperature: 40 °F
